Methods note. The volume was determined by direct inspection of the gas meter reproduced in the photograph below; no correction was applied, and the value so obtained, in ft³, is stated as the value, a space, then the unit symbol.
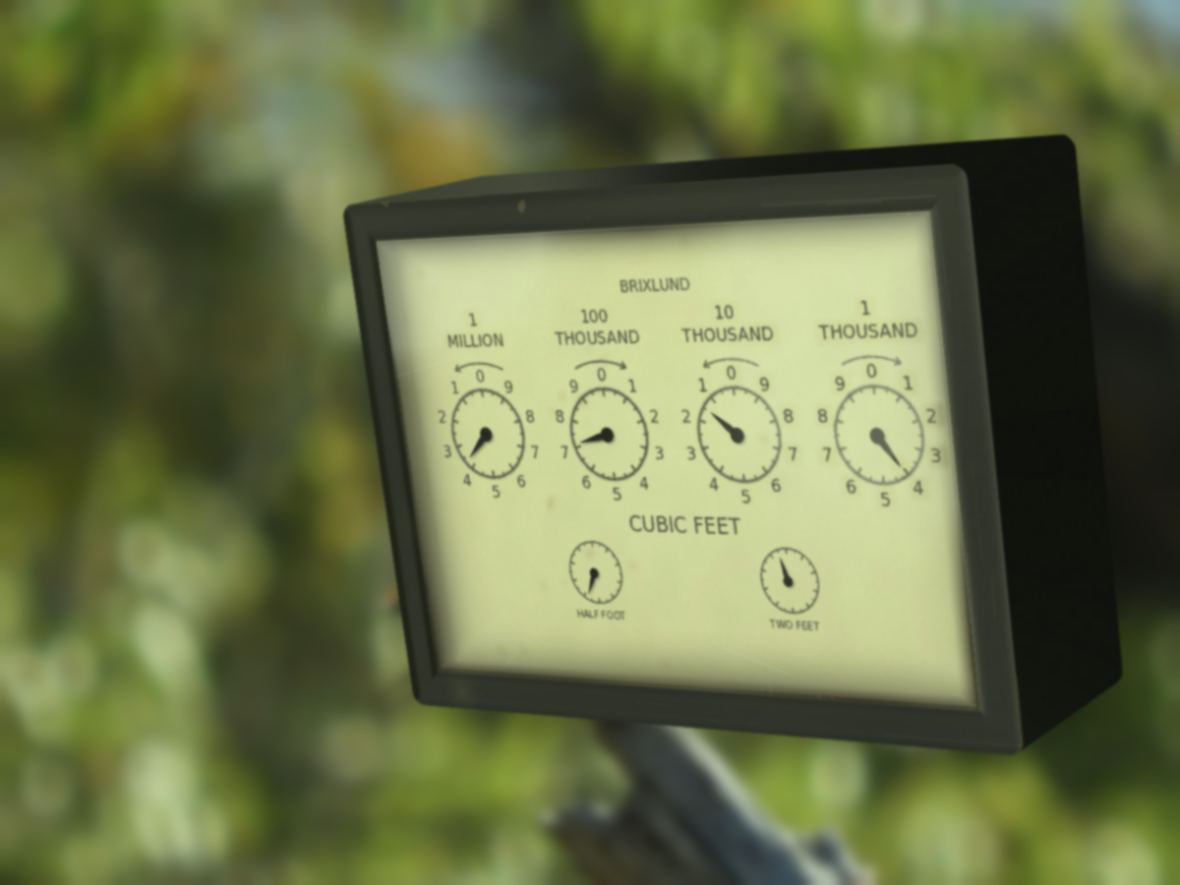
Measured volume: 371400 ft³
